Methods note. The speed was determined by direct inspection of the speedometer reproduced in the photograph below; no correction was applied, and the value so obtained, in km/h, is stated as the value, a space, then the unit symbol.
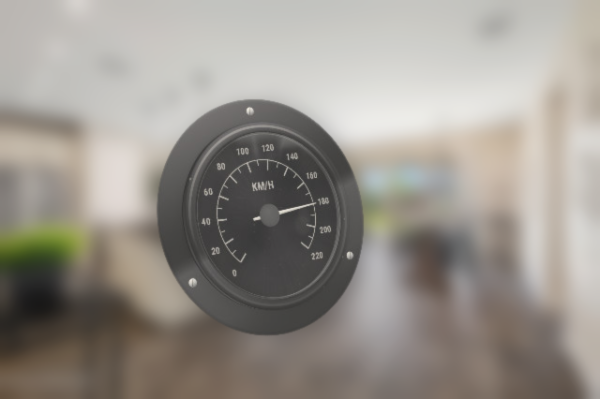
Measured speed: 180 km/h
